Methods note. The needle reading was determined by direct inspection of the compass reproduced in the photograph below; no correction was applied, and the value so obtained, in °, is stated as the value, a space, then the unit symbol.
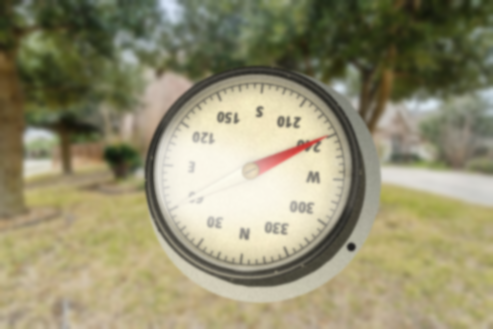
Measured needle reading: 240 °
